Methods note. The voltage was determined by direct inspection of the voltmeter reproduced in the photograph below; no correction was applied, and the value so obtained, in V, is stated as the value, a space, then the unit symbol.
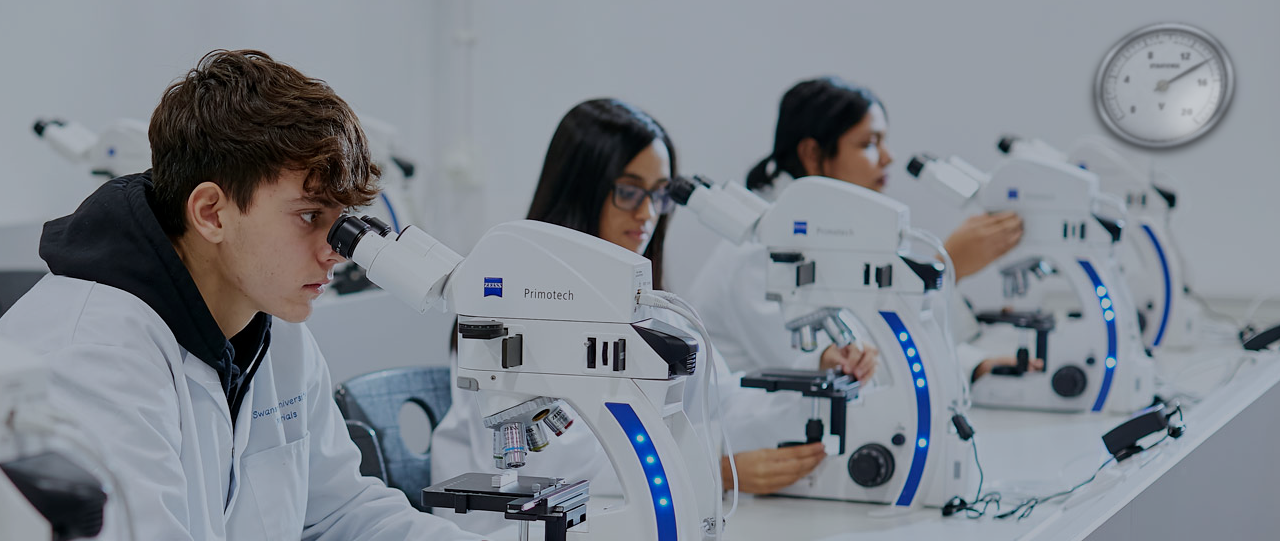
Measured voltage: 14 V
